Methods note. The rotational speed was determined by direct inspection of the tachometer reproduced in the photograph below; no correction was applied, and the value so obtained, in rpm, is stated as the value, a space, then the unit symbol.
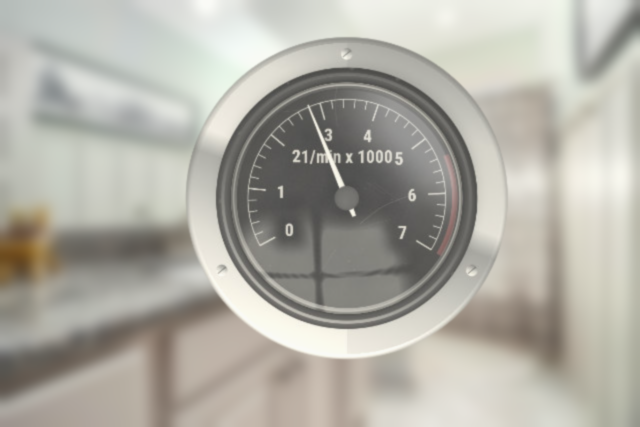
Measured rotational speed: 2800 rpm
